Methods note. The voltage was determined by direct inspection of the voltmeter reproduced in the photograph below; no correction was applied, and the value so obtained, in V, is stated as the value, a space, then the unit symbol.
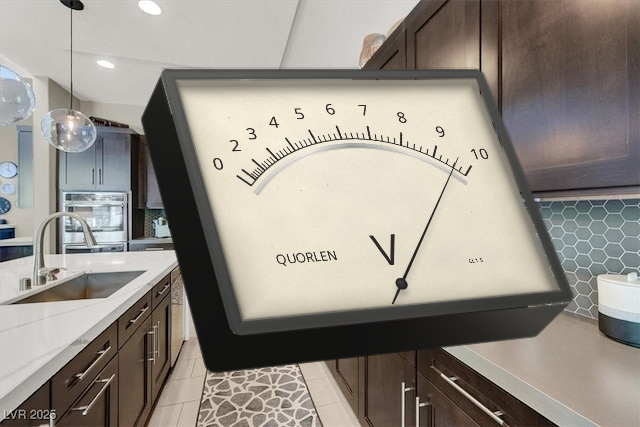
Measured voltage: 9.6 V
